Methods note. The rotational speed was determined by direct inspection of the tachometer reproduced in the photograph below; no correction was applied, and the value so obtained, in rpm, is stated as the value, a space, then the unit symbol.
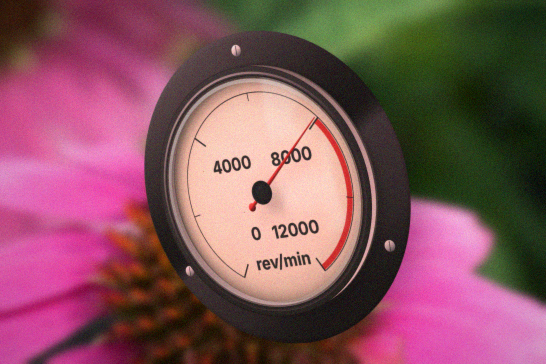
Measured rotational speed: 8000 rpm
